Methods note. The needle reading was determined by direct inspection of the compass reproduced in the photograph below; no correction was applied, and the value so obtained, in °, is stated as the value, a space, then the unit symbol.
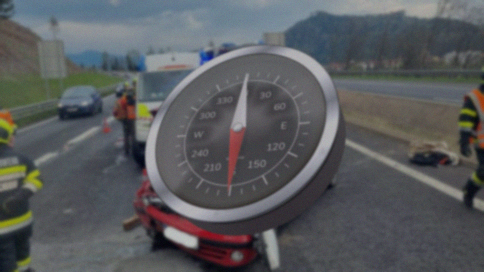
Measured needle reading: 180 °
